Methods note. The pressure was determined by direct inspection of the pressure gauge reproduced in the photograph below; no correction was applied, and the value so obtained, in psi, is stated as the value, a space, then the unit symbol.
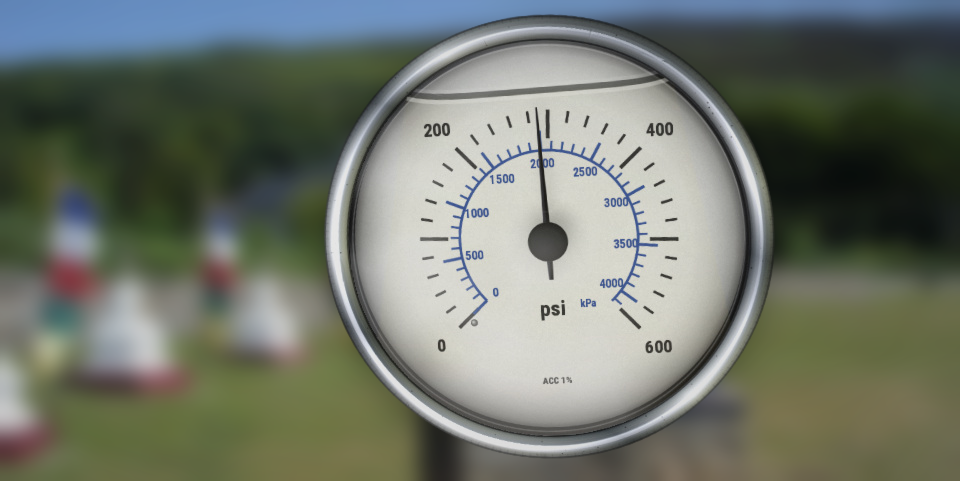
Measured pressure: 290 psi
